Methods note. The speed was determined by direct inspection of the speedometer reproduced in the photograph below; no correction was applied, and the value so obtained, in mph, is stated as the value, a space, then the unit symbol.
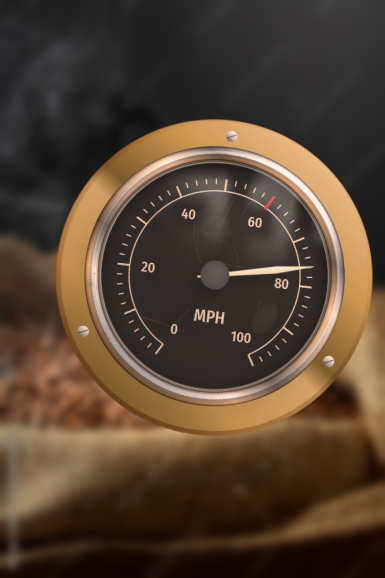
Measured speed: 76 mph
